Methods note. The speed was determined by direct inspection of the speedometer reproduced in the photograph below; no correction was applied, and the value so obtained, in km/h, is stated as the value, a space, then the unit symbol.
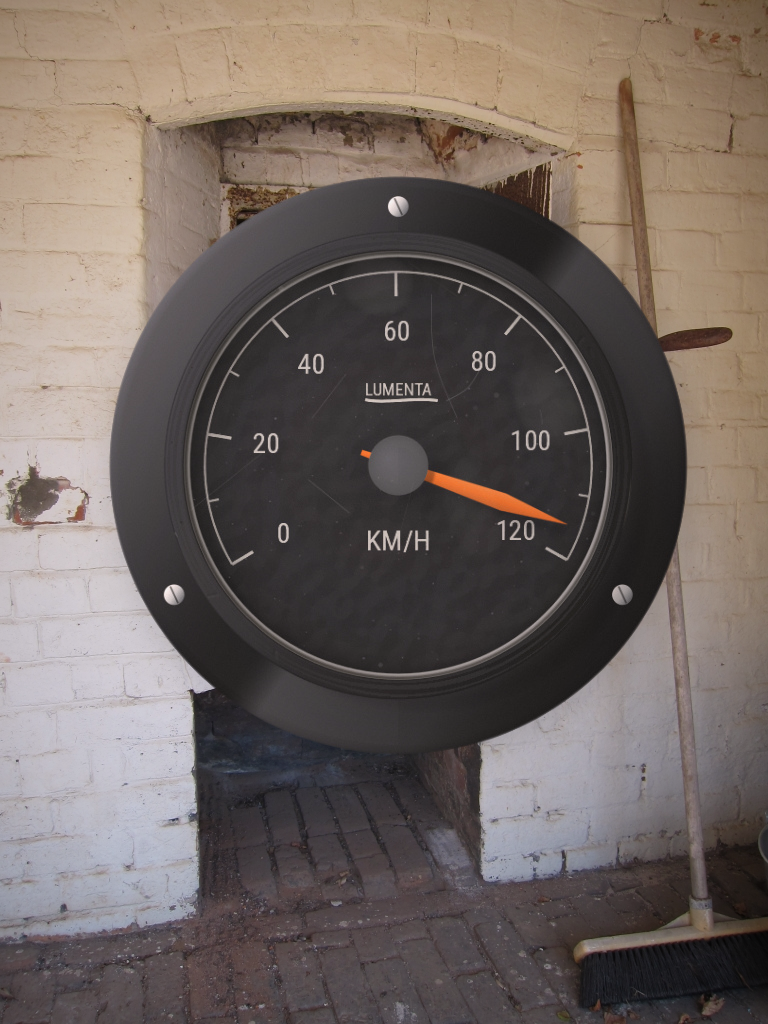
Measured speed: 115 km/h
